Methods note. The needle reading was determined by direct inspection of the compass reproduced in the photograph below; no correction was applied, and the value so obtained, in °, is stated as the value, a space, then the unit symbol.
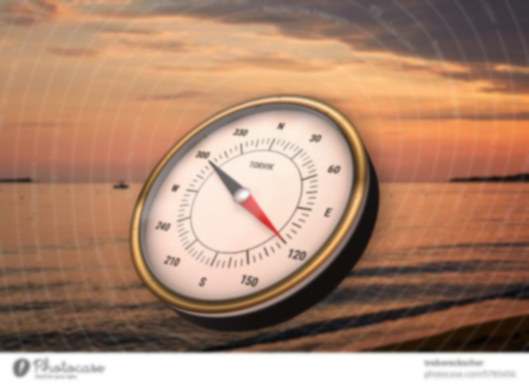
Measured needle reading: 120 °
